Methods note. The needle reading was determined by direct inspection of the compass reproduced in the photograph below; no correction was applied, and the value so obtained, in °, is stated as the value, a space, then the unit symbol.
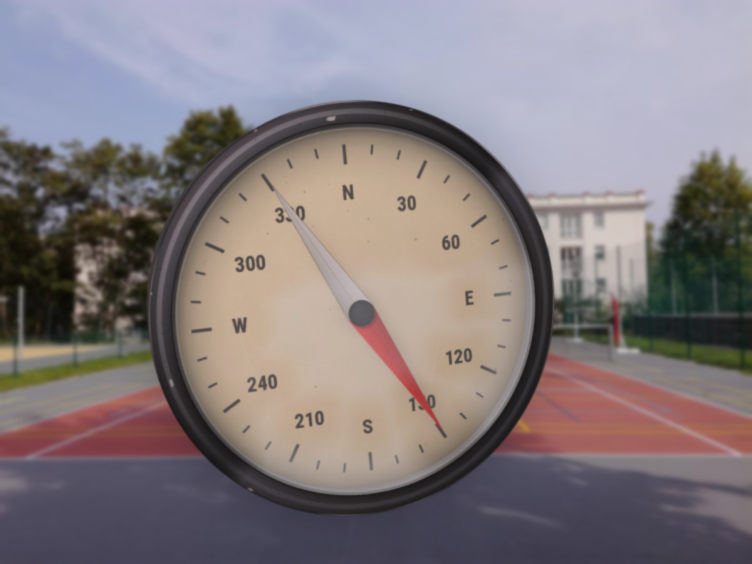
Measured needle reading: 150 °
